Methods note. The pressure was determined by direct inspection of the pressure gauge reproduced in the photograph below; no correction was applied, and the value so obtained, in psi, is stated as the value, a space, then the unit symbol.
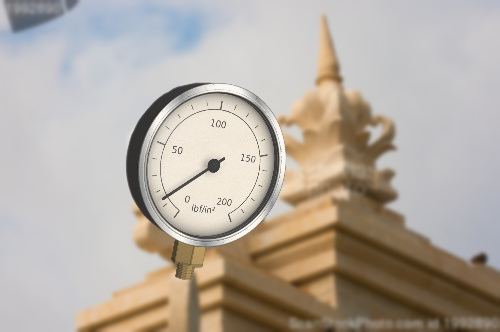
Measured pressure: 15 psi
